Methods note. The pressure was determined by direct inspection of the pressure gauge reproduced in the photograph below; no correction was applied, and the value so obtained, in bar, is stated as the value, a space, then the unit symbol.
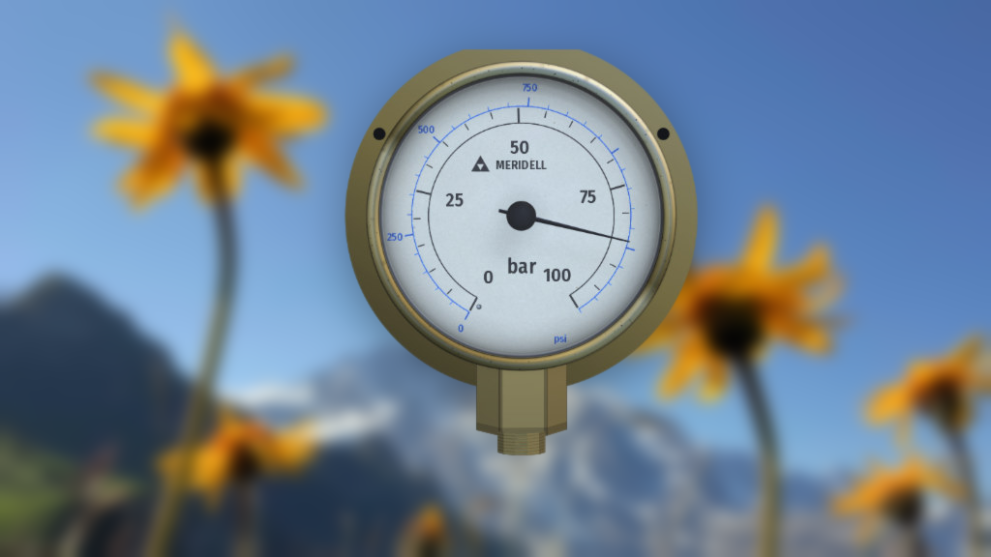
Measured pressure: 85 bar
